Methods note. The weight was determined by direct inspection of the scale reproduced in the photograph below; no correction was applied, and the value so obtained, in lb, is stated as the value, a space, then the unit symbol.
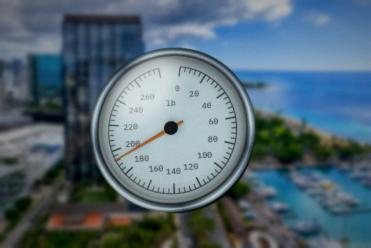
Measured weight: 192 lb
